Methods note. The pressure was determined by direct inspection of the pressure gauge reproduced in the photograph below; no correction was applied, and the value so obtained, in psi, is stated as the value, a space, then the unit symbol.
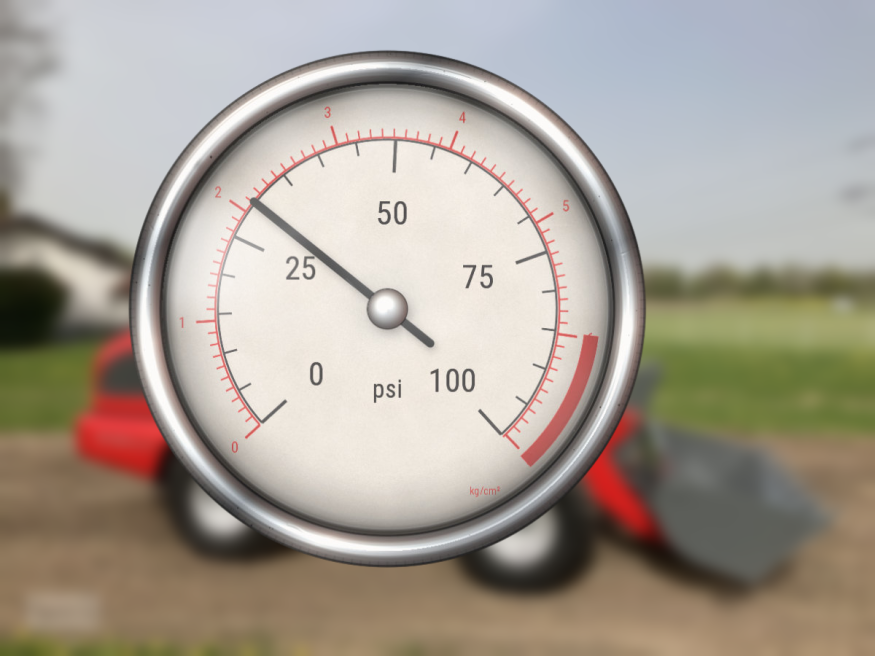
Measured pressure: 30 psi
